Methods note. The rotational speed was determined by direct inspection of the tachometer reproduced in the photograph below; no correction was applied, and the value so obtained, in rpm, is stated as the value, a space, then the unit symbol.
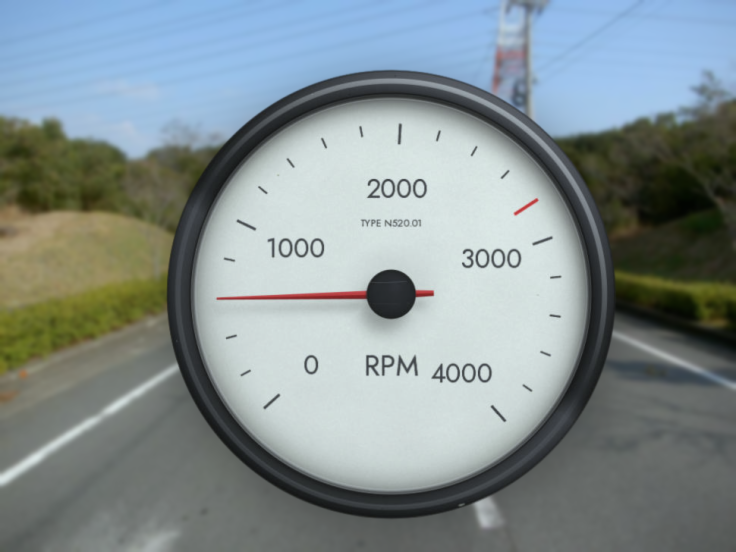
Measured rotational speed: 600 rpm
